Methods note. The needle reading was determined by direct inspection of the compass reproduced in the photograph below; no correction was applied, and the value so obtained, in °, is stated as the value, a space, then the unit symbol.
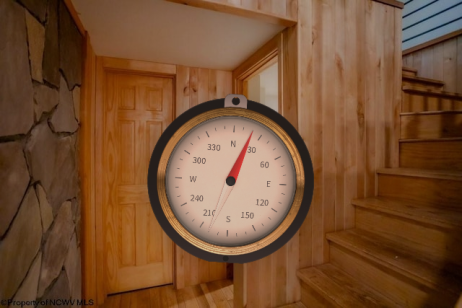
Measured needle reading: 20 °
